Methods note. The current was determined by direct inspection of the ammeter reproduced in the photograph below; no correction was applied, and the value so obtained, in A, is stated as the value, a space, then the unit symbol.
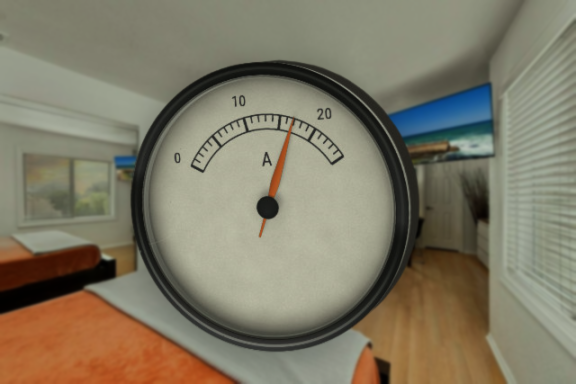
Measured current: 17 A
